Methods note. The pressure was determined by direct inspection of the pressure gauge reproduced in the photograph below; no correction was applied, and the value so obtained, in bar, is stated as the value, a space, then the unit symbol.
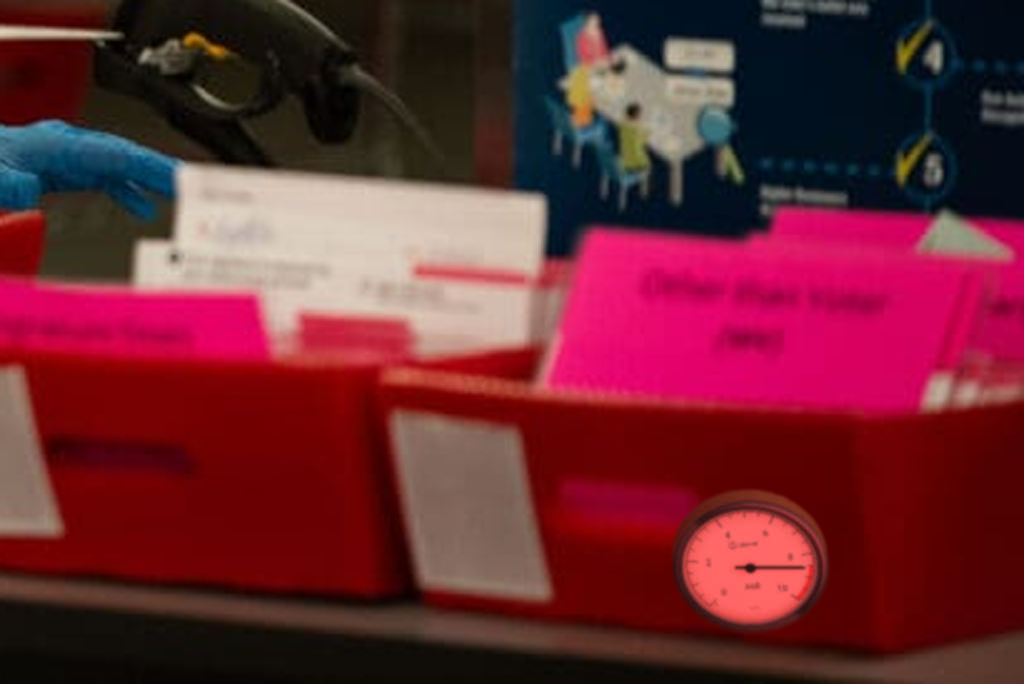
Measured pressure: 8.5 bar
